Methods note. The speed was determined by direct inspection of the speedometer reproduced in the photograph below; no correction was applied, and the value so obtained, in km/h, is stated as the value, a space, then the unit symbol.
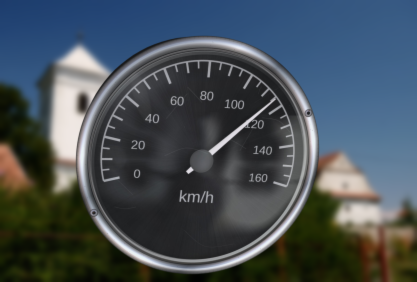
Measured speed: 115 km/h
